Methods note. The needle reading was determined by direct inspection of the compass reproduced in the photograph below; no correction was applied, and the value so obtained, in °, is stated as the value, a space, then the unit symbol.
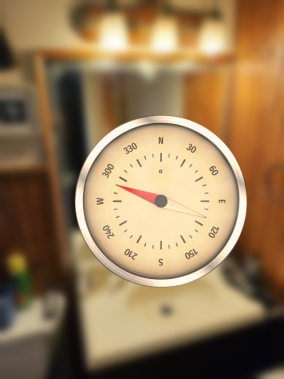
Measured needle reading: 290 °
